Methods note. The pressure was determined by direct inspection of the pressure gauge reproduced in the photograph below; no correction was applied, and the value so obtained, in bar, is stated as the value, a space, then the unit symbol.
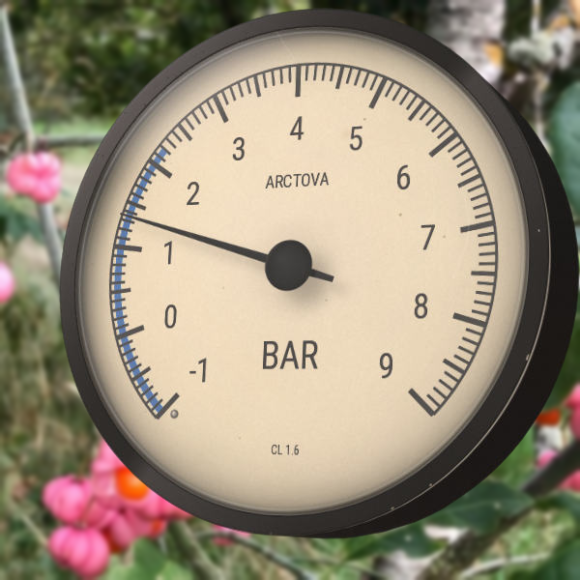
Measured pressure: 1.35 bar
